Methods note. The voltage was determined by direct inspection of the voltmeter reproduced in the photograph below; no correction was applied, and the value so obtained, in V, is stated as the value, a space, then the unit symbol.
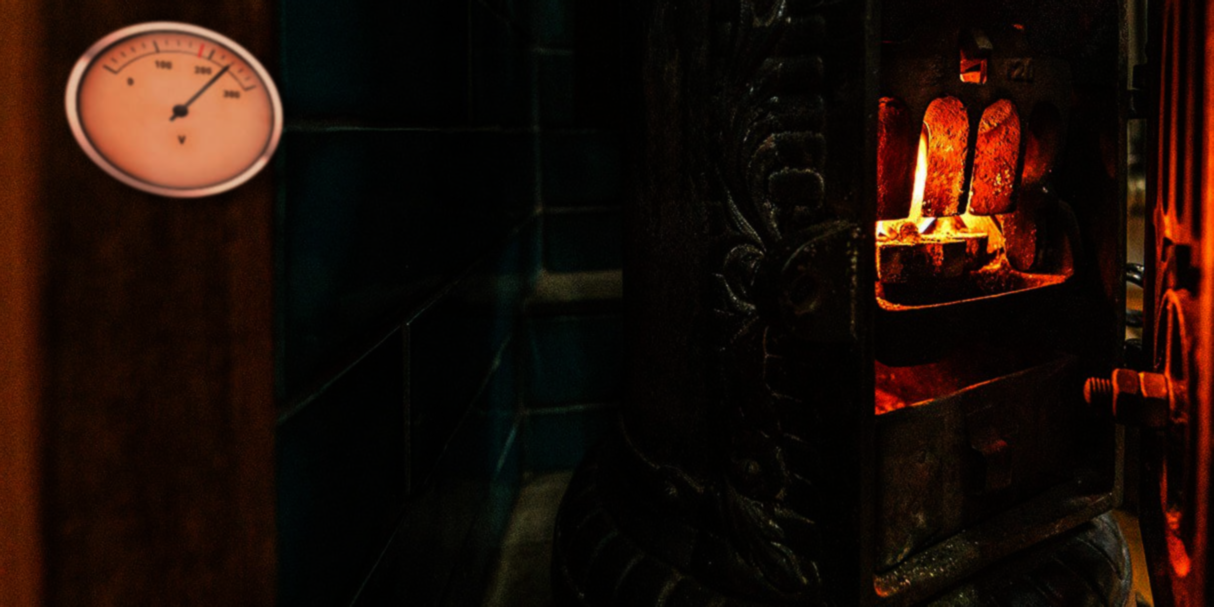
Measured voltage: 240 V
